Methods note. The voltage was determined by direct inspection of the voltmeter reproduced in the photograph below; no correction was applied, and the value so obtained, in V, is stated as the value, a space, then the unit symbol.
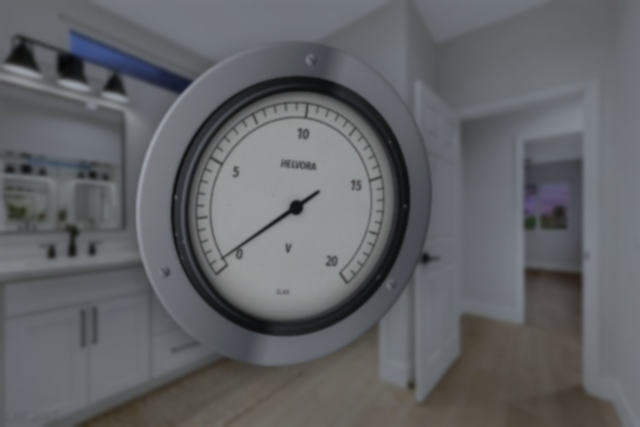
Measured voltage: 0.5 V
